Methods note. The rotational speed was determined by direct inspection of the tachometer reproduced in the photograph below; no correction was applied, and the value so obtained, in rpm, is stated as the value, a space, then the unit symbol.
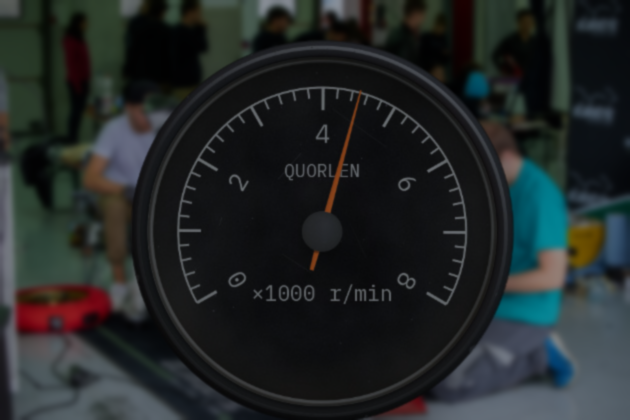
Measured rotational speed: 4500 rpm
